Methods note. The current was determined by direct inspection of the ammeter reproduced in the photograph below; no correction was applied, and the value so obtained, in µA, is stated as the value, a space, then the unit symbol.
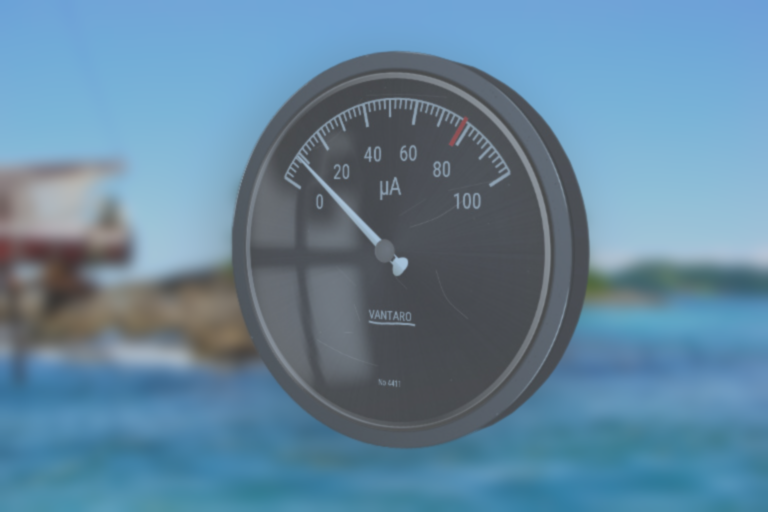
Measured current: 10 µA
